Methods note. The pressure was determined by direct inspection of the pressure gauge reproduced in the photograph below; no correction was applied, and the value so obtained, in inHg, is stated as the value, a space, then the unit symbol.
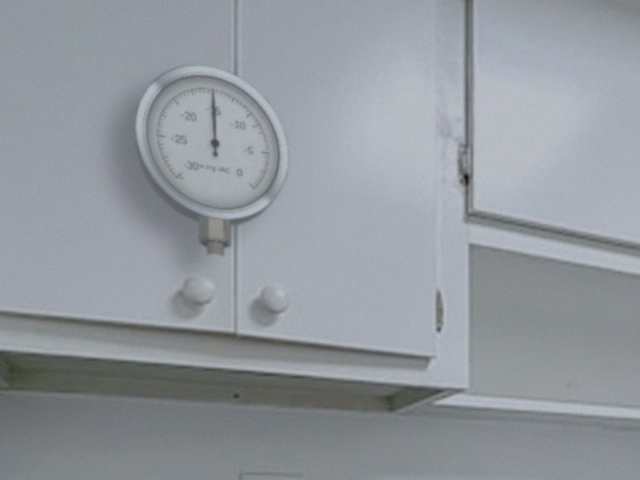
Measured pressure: -15 inHg
